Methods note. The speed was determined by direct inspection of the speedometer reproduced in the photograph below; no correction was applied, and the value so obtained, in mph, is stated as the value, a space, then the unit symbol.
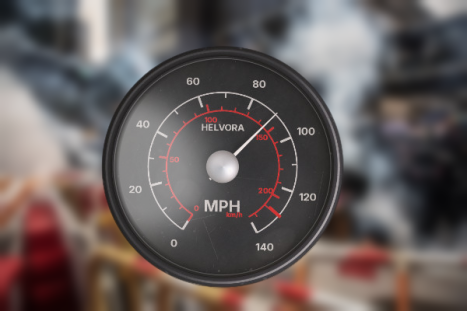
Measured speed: 90 mph
